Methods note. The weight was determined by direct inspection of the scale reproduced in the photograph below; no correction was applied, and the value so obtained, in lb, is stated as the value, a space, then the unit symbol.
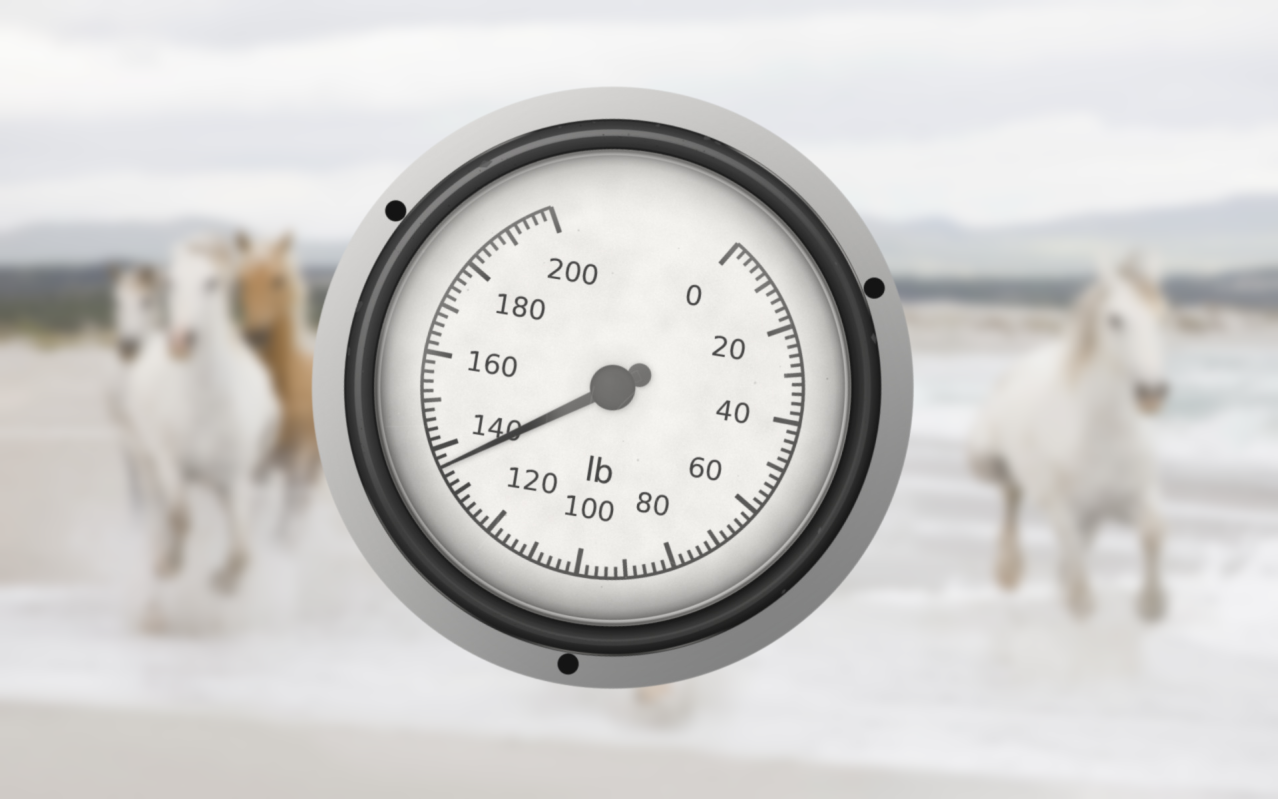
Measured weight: 136 lb
